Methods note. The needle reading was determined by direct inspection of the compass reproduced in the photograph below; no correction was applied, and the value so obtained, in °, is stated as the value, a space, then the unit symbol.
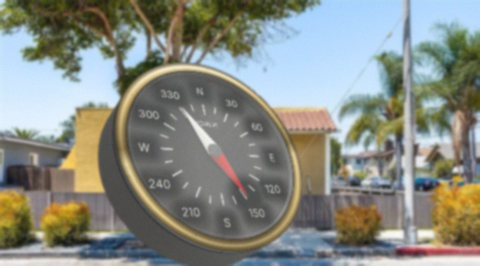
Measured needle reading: 150 °
